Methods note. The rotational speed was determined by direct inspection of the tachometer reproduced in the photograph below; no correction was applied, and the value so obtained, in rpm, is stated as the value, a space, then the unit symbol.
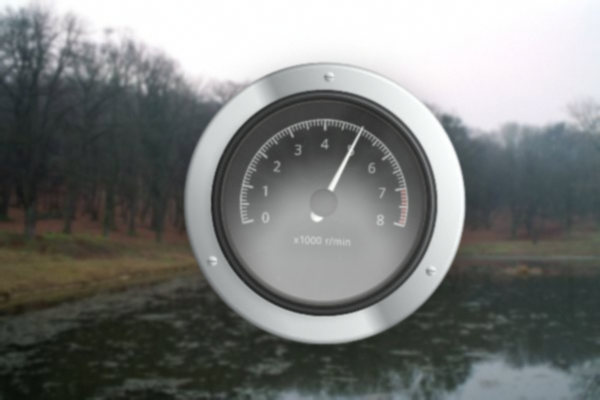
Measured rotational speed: 5000 rpm
